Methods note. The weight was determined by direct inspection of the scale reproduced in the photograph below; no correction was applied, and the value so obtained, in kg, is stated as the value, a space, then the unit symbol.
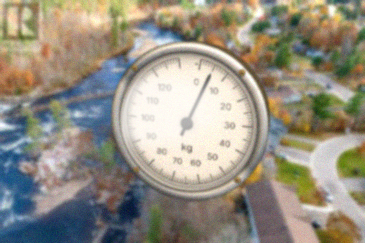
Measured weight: 5 kg
